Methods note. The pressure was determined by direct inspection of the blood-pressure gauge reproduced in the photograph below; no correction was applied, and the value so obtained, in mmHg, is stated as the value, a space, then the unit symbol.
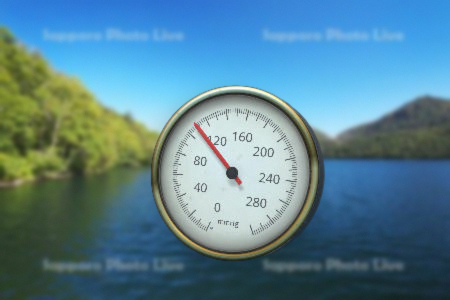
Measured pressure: 110 mmHg
